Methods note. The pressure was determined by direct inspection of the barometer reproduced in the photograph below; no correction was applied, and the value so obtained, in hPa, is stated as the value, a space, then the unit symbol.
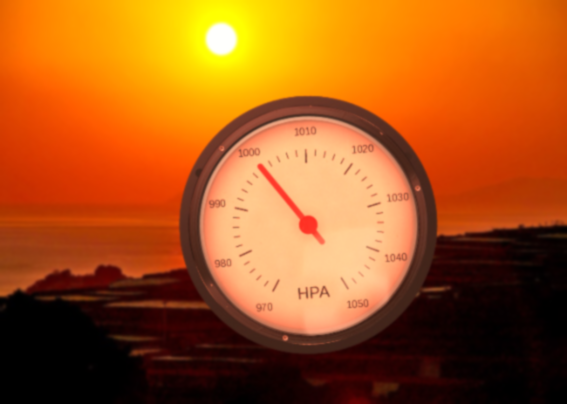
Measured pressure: 1000 hPa
